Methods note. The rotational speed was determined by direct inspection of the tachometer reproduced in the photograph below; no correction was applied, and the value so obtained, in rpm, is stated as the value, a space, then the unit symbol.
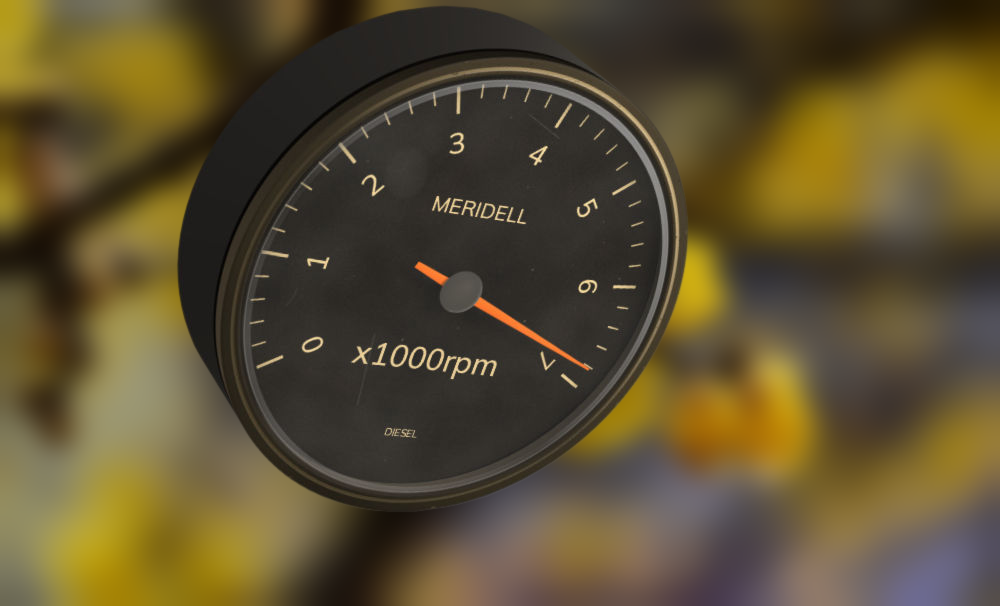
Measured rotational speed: 6800 rpm
